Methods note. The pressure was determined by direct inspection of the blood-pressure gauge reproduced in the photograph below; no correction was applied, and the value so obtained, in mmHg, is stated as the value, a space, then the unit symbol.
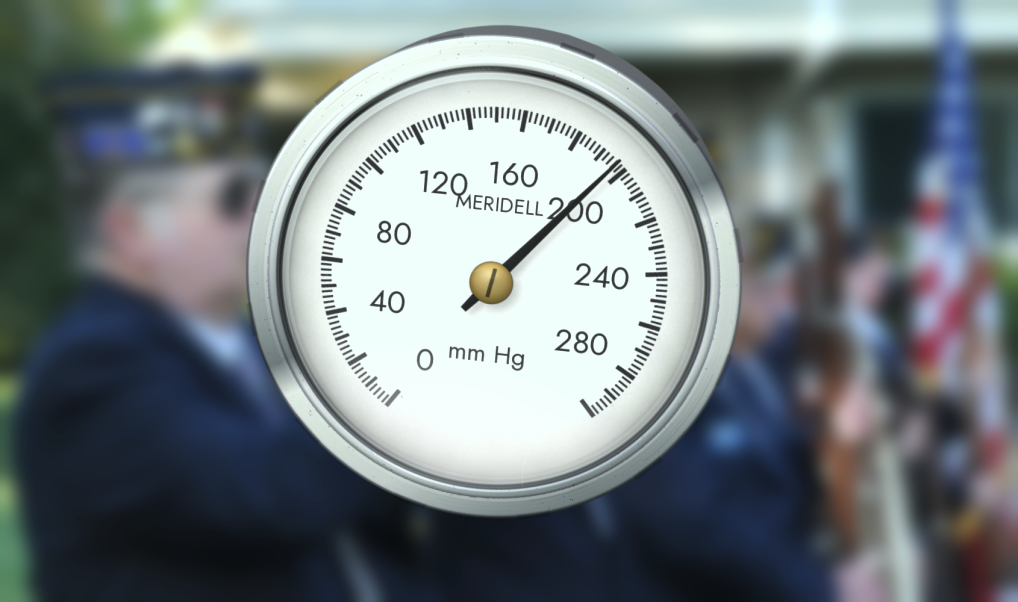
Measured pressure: 196 mmHg
